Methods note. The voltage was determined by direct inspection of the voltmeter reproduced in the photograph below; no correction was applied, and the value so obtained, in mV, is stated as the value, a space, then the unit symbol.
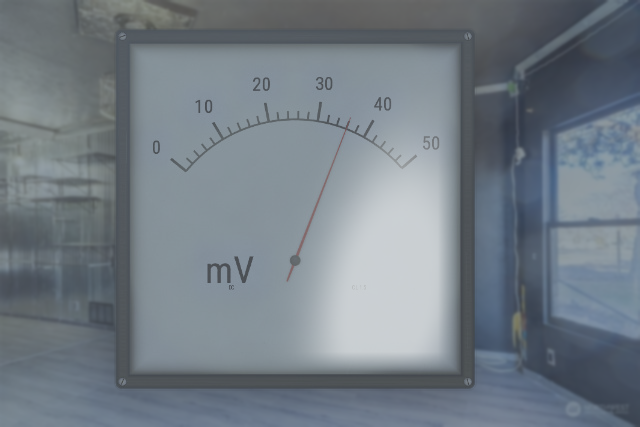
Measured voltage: 36 mV
